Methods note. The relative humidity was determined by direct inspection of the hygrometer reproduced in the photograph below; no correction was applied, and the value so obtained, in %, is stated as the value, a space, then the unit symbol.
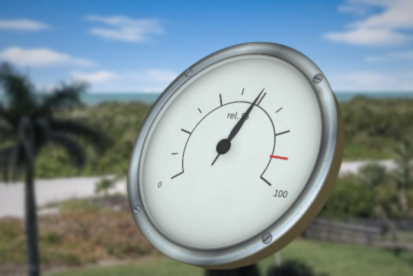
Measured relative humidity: 60 %
